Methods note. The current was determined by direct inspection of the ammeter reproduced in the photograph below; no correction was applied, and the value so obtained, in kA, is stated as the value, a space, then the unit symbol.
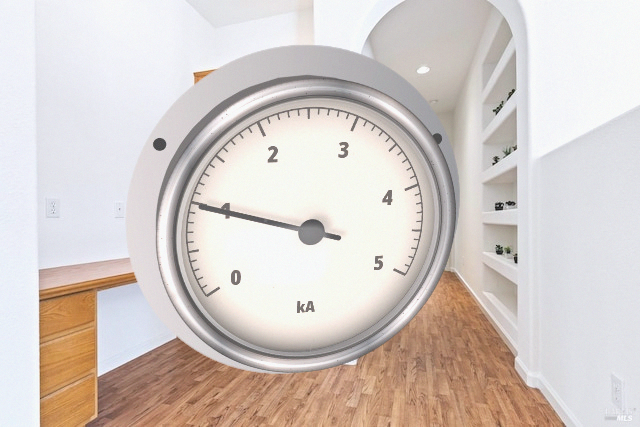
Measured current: 1 kA
